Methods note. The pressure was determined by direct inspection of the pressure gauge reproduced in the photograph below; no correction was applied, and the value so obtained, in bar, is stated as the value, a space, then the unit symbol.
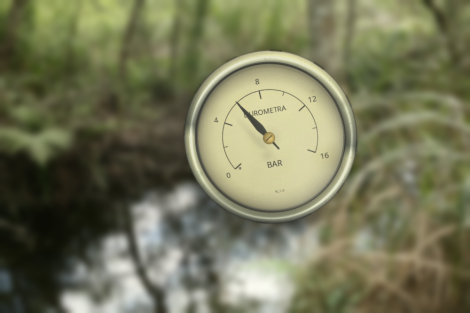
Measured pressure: 6 bar
